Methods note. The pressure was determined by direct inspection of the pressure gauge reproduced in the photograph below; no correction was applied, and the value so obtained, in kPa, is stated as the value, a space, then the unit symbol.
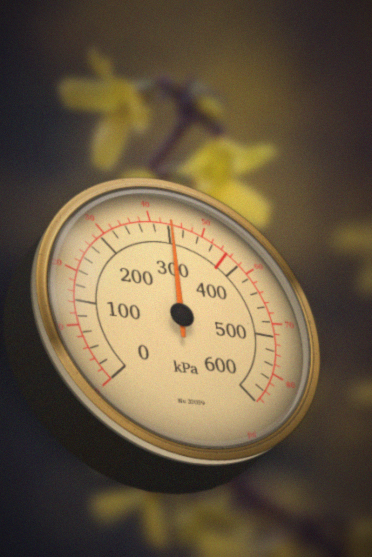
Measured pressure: 300 kPa
